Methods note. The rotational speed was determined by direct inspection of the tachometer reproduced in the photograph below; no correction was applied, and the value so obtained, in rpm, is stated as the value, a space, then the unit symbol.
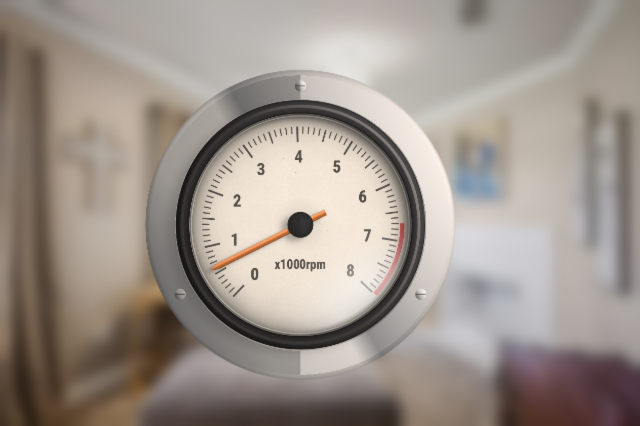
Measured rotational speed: 600 rpm
